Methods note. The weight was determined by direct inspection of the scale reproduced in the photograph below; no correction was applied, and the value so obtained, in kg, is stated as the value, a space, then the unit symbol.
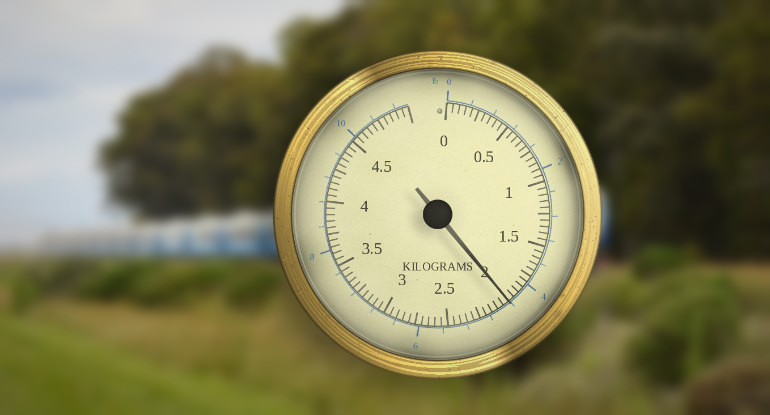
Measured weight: 2 kg
